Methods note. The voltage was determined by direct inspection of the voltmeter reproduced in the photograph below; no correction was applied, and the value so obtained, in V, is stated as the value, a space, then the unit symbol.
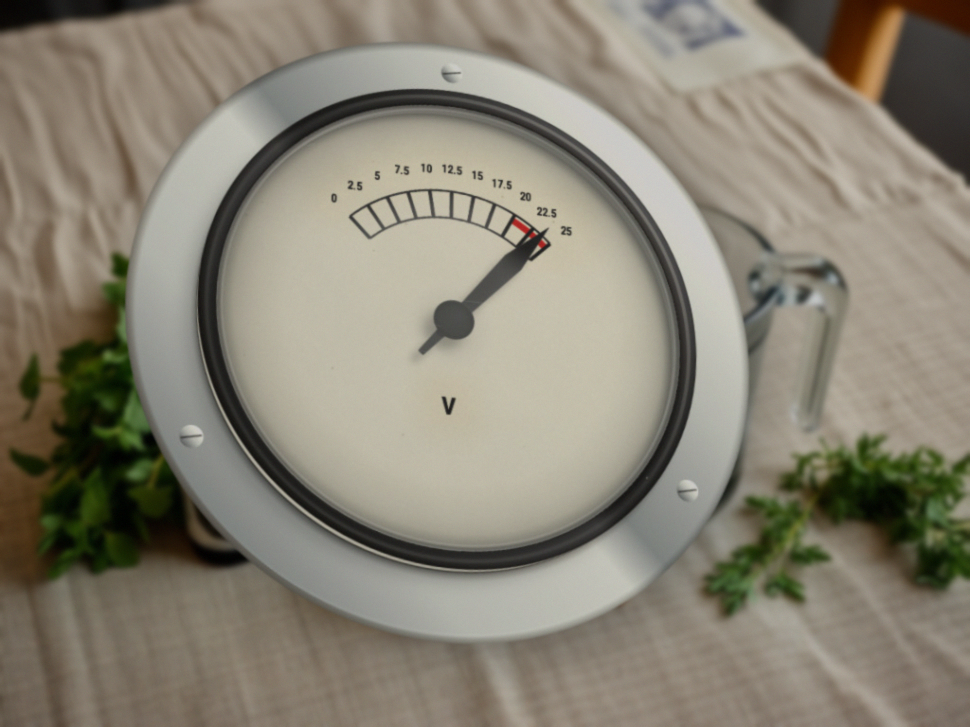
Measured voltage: 23.75 V
